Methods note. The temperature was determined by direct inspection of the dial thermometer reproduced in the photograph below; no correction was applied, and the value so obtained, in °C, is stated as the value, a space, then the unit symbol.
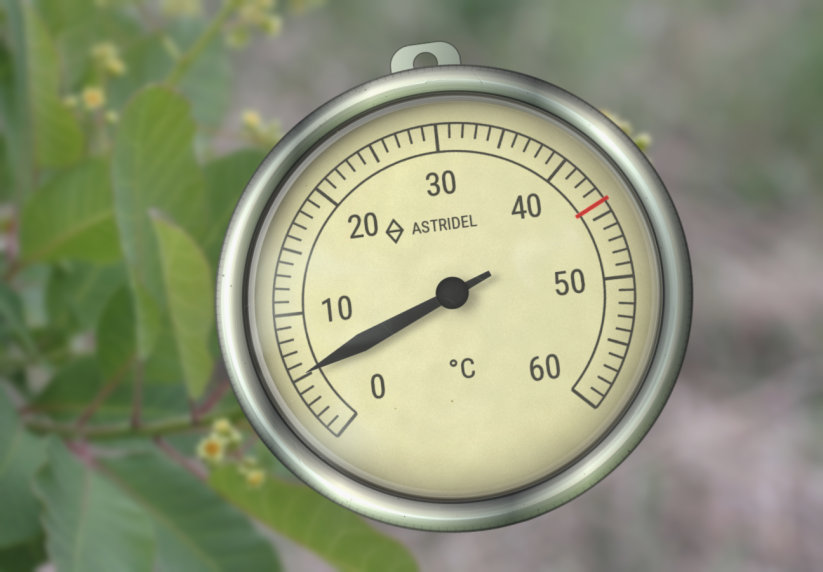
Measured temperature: 5 °C
